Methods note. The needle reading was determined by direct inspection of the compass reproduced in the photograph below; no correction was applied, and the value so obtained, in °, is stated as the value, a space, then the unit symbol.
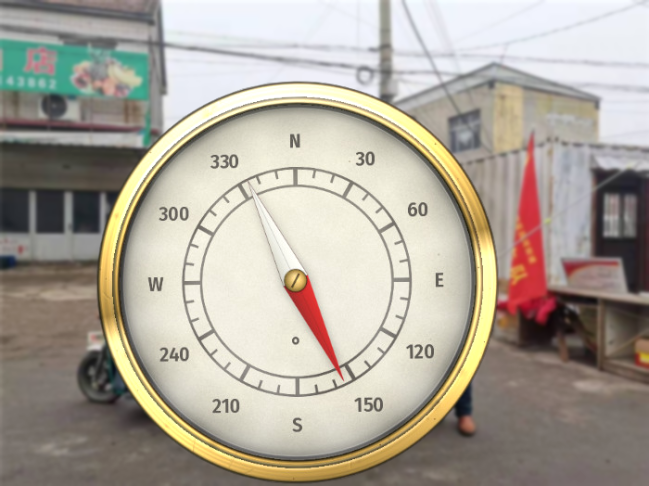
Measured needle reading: 155 °
